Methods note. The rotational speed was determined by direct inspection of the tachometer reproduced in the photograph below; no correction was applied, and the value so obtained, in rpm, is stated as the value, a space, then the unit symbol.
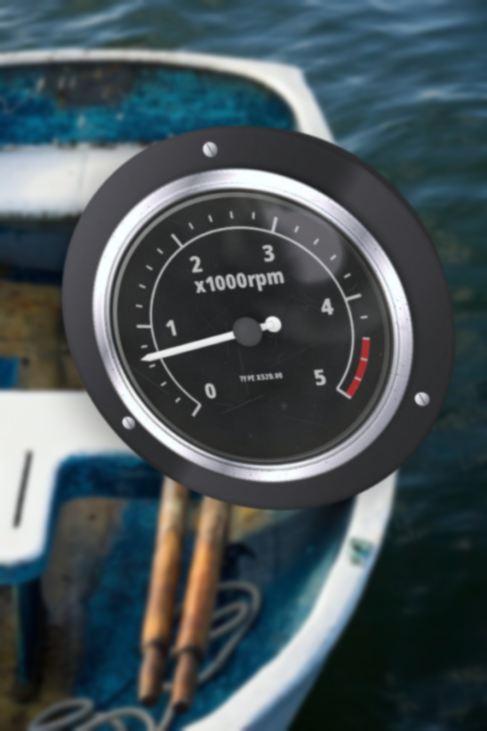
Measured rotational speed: 700 rpm
